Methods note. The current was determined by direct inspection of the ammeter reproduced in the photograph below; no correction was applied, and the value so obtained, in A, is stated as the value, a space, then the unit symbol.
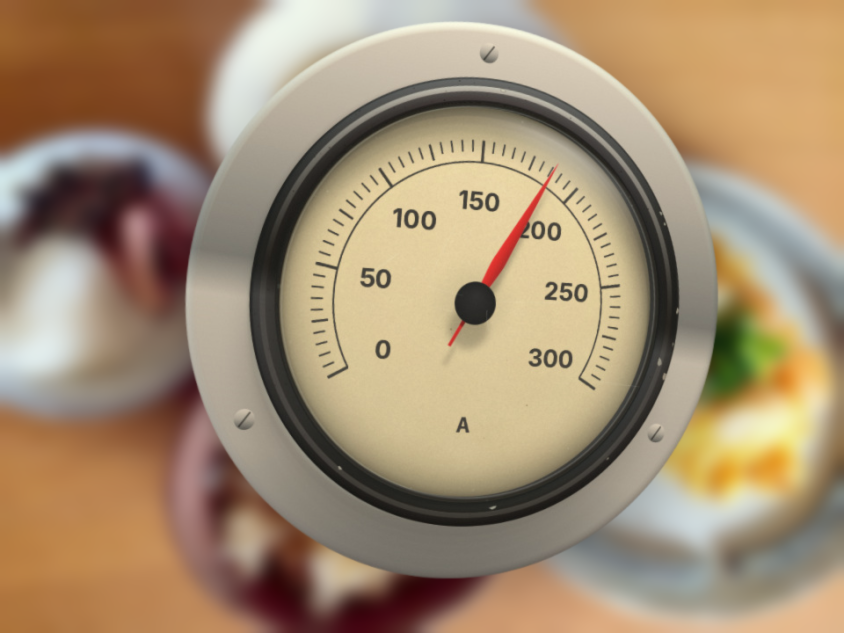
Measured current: 185 A
